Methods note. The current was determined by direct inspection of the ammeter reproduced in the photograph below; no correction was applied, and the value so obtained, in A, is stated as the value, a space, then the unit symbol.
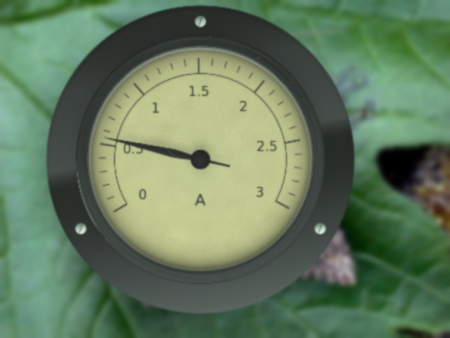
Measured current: 0.55 A
